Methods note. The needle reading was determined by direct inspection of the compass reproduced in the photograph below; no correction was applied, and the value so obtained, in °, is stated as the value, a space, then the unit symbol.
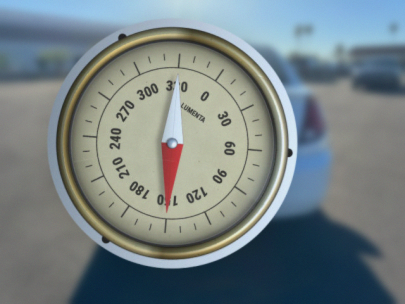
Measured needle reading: 150 °
